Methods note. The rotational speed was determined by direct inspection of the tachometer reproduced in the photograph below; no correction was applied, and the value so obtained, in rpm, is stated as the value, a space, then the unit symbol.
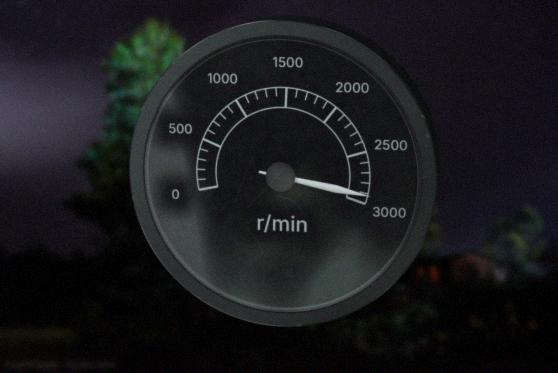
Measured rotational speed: 2900 rpm
